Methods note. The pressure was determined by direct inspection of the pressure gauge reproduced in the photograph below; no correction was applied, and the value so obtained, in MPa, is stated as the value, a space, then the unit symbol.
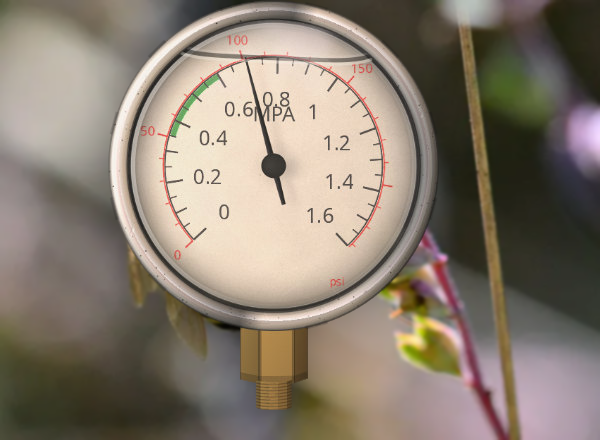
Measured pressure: 0.7 MPa
